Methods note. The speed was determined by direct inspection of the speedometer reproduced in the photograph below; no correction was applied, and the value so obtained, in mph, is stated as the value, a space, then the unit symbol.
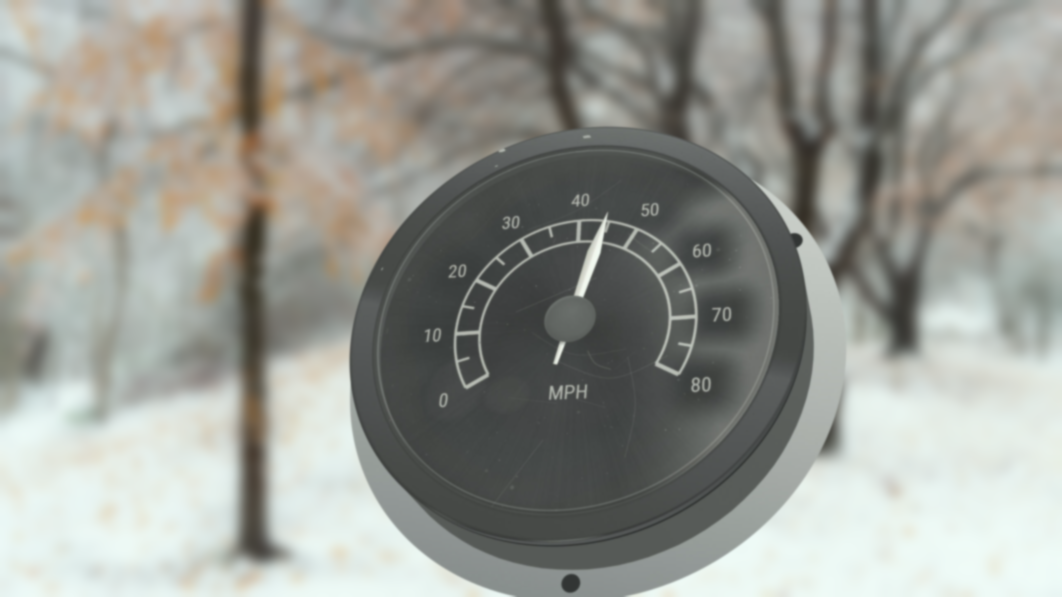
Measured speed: 45 mph
